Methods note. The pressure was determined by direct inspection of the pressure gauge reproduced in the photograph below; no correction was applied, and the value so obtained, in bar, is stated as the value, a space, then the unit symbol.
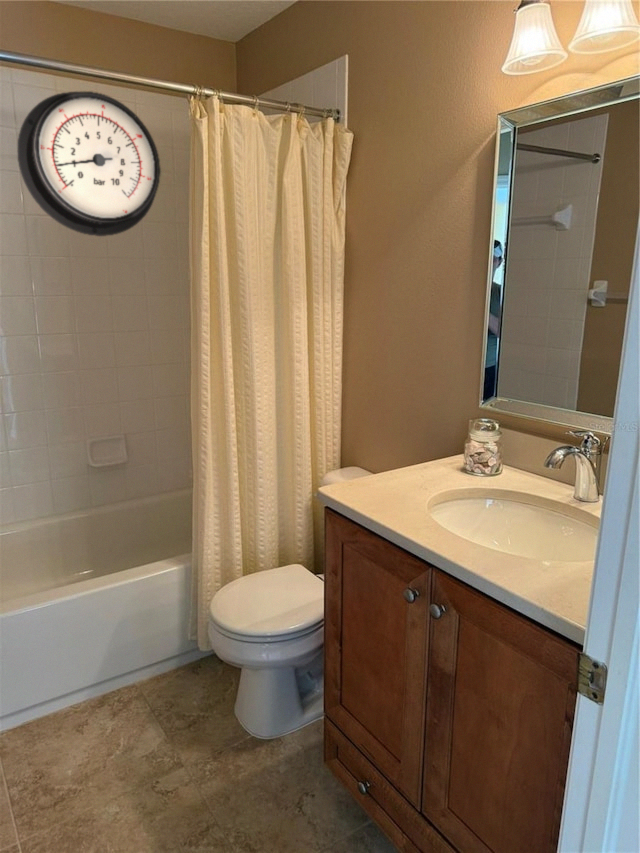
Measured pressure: 1 bar
